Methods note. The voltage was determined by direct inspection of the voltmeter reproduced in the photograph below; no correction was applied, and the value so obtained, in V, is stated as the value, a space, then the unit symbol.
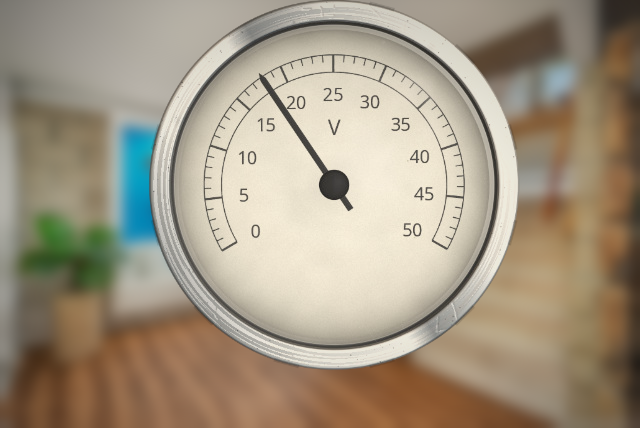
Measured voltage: 18 V
